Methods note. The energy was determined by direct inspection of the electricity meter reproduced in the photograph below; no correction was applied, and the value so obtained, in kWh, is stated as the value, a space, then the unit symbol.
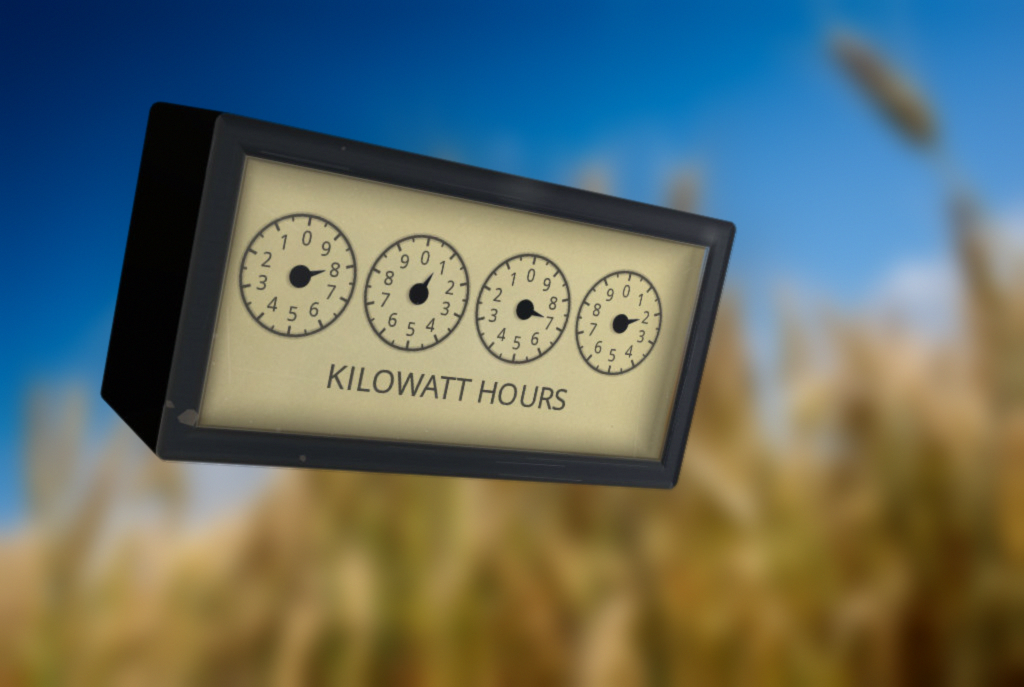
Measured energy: 8072 kWh
